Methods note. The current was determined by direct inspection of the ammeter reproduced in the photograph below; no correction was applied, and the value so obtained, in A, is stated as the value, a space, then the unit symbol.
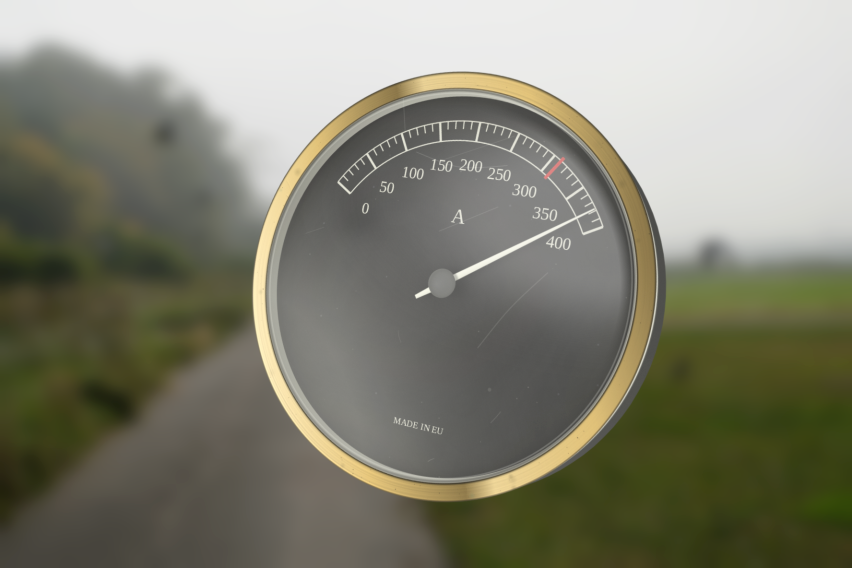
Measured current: 380 A
